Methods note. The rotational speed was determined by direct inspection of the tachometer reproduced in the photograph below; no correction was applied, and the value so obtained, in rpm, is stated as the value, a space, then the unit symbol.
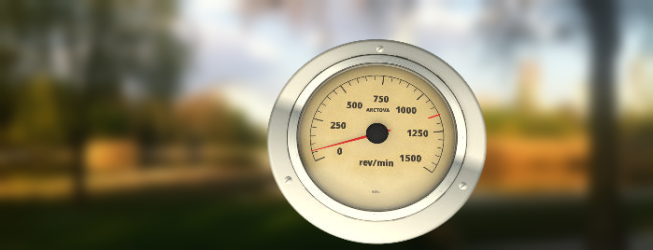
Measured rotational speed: 50 rpm
